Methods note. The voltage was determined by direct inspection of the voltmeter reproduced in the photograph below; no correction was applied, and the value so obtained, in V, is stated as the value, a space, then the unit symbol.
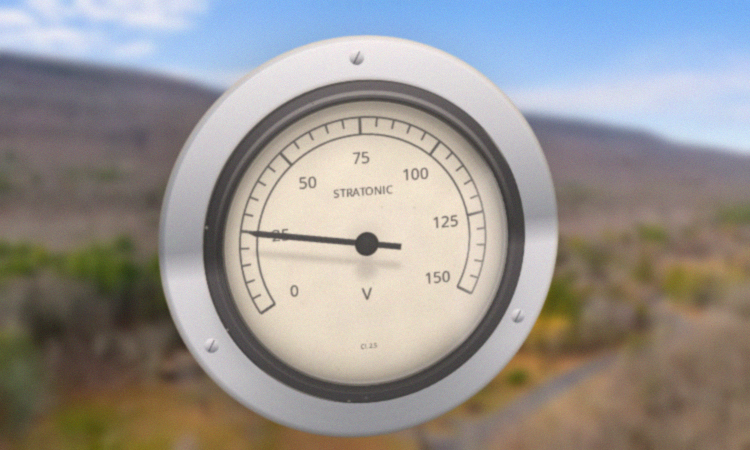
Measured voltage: 25 V
